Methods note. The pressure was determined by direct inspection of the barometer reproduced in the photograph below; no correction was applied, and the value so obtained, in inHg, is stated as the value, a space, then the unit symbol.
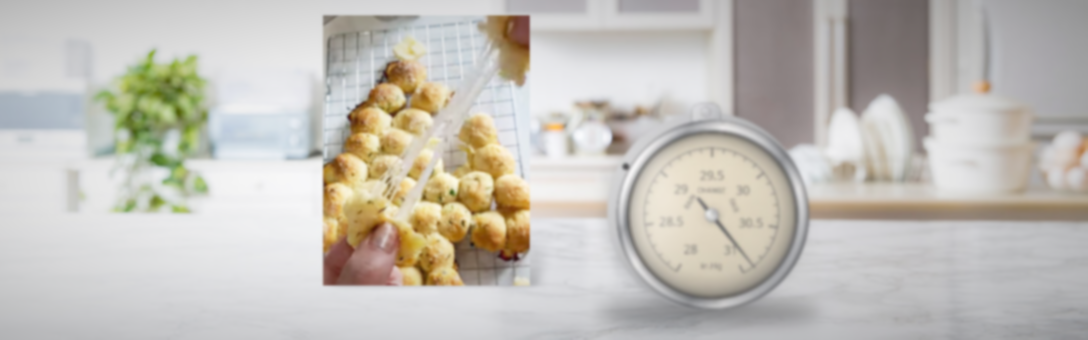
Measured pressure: 30.9 inHg
